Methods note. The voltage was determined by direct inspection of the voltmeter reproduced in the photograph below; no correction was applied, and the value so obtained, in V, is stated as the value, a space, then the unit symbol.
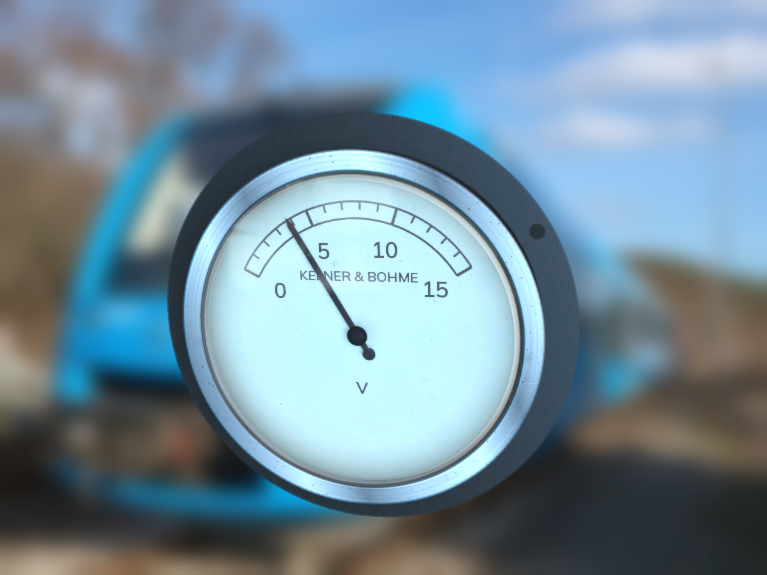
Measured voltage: 4 V
